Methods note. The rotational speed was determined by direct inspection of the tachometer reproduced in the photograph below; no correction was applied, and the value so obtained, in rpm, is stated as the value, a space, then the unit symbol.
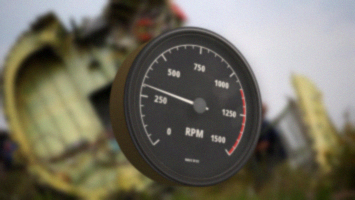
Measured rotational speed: 300 rpm
